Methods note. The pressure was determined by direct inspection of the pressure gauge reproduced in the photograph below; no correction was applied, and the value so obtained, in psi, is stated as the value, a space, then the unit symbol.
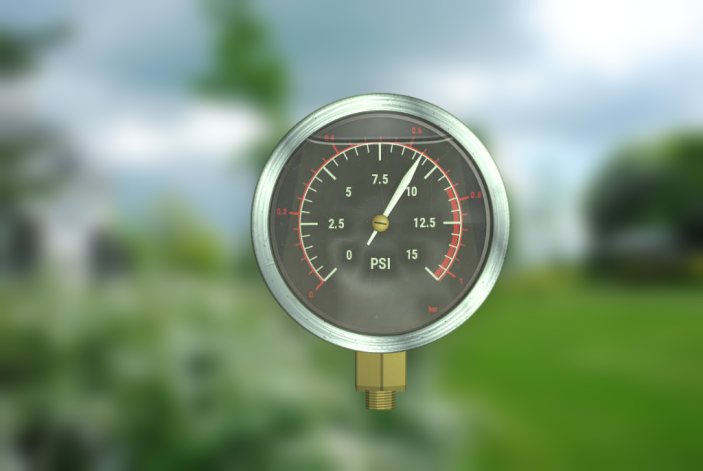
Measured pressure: 9.25 psi
